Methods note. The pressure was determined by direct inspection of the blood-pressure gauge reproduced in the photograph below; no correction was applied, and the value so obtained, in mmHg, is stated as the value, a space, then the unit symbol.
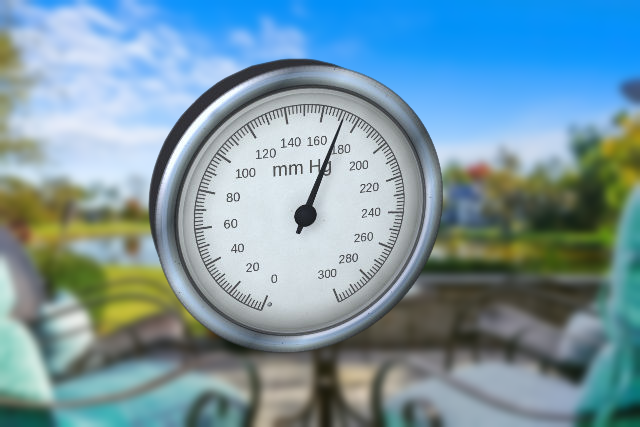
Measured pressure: 170 mmHg
